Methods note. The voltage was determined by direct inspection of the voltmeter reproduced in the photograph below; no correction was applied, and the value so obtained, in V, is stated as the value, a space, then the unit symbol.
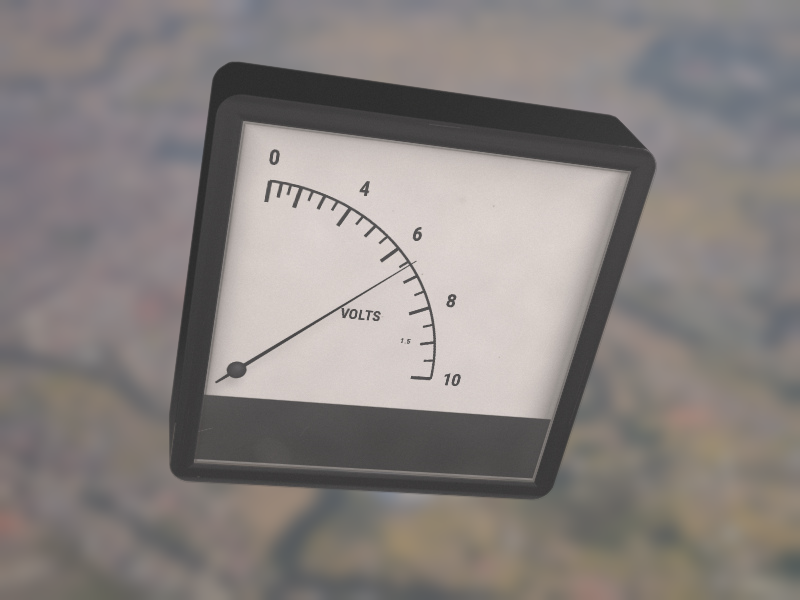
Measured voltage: 6.5 V
